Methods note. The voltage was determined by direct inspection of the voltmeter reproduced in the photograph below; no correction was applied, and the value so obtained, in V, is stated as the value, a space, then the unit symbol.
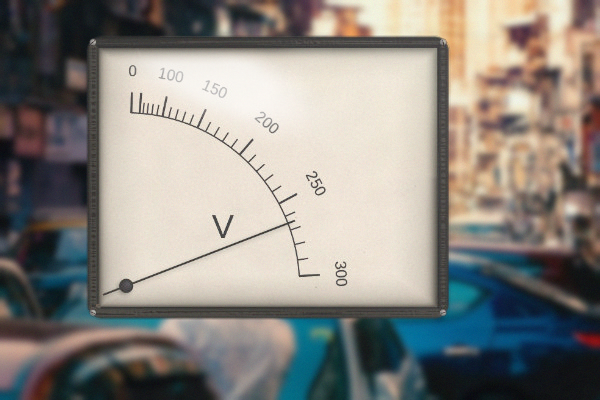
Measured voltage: 265 V
